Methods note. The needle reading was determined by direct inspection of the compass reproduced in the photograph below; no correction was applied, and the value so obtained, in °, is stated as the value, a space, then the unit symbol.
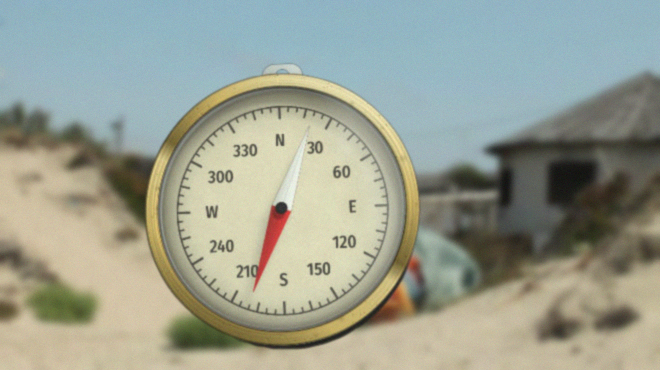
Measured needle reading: 200 °
